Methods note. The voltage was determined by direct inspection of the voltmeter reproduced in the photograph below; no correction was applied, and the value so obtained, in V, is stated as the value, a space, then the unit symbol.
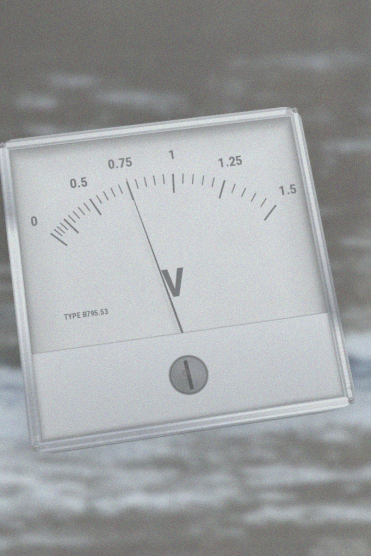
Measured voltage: 0.75 V
